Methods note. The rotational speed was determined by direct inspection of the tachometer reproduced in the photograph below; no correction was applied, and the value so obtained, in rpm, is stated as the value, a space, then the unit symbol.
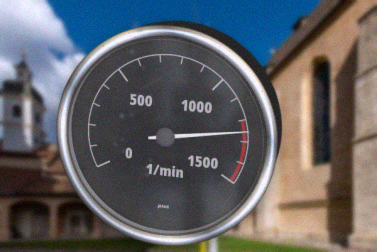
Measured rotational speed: 1250 rpm
